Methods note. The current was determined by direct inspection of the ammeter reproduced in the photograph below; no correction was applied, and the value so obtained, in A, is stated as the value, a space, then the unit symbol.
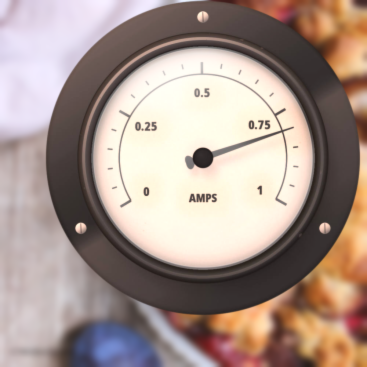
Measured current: 0.8 A
